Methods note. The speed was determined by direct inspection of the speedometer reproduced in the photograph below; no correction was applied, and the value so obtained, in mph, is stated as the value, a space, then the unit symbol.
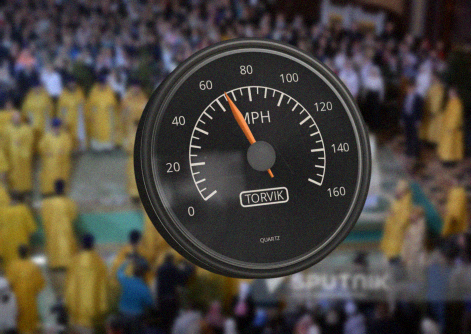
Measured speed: 65 mph
